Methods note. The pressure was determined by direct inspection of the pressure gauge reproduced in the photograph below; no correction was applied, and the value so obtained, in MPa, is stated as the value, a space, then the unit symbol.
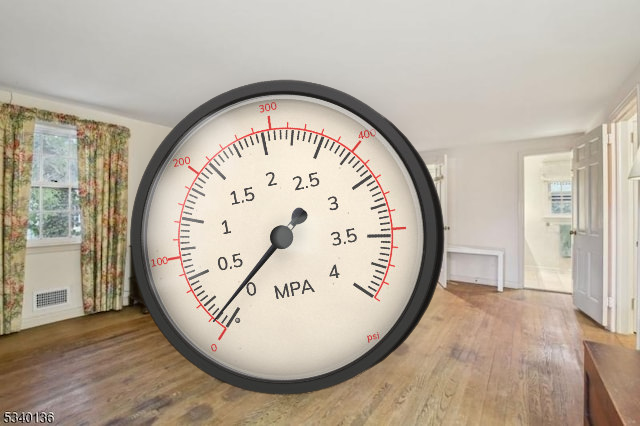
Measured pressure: 0.1 MPa
